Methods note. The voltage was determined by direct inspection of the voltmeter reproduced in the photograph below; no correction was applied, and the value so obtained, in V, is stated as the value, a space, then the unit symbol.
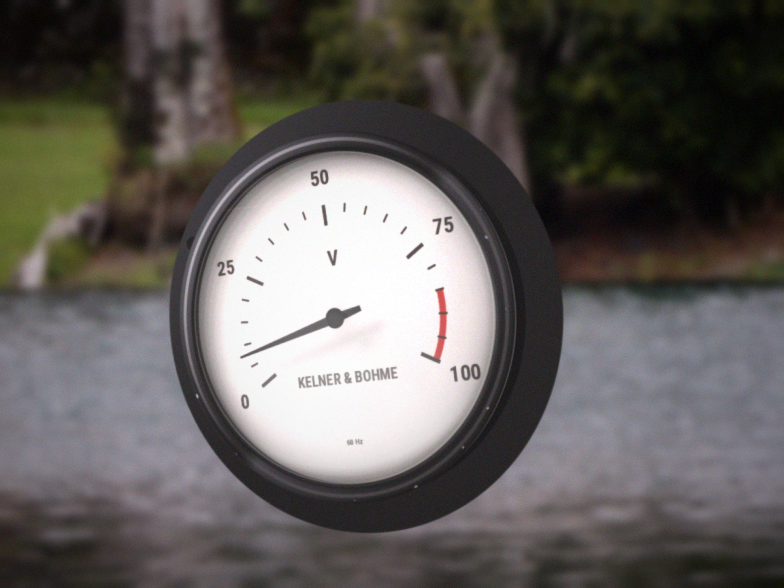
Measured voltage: 7.5 V
